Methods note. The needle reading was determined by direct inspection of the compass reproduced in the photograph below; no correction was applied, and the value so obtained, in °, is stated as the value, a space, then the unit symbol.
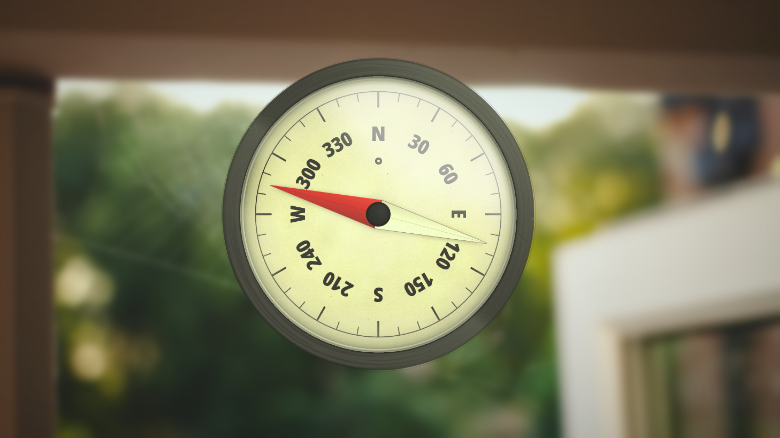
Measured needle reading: 285 °
